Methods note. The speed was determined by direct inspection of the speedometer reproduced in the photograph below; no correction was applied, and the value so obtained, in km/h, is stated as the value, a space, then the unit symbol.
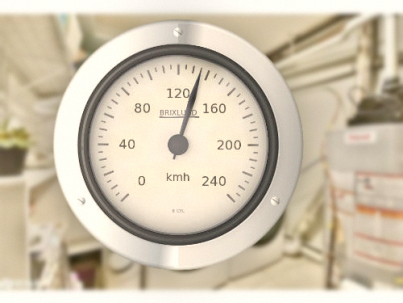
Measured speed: 135 km/h
